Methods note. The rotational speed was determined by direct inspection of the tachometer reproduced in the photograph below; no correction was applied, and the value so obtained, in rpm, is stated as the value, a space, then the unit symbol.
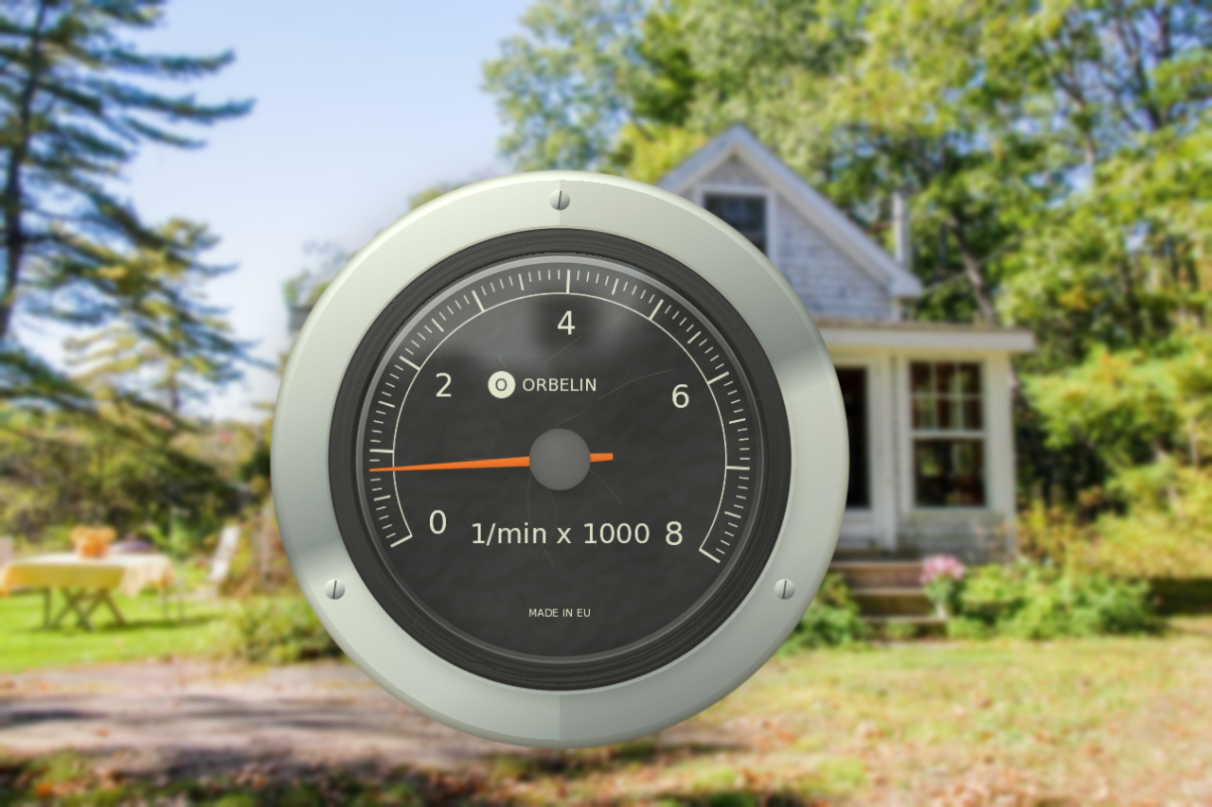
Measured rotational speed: 800 rpm
